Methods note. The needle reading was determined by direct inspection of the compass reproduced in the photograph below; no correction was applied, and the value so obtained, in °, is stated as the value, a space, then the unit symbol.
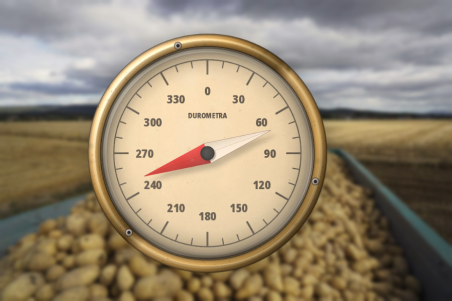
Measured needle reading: 250 °
